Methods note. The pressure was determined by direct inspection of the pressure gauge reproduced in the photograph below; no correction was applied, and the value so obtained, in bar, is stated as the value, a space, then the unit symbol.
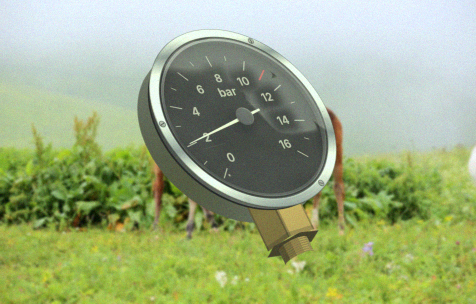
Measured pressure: 2 bar
